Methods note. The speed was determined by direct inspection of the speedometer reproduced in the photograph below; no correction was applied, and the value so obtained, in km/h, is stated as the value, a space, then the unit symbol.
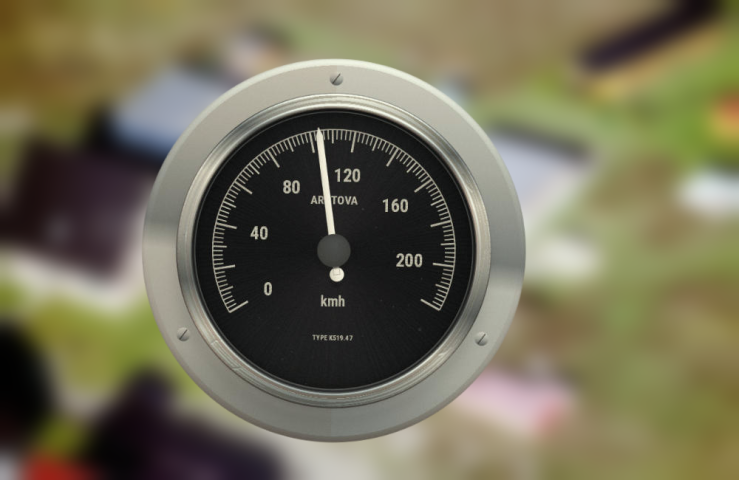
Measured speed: 104 km/h
